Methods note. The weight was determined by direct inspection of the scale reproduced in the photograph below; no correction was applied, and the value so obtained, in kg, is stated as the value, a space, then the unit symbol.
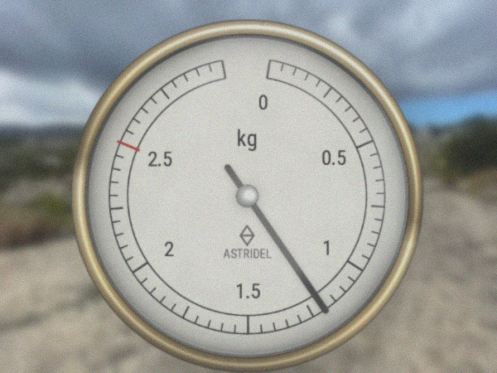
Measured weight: 1.2 kg
